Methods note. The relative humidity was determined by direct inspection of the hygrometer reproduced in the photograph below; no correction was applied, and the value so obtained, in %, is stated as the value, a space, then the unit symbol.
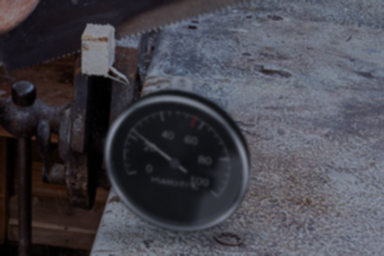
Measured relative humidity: 24 %
